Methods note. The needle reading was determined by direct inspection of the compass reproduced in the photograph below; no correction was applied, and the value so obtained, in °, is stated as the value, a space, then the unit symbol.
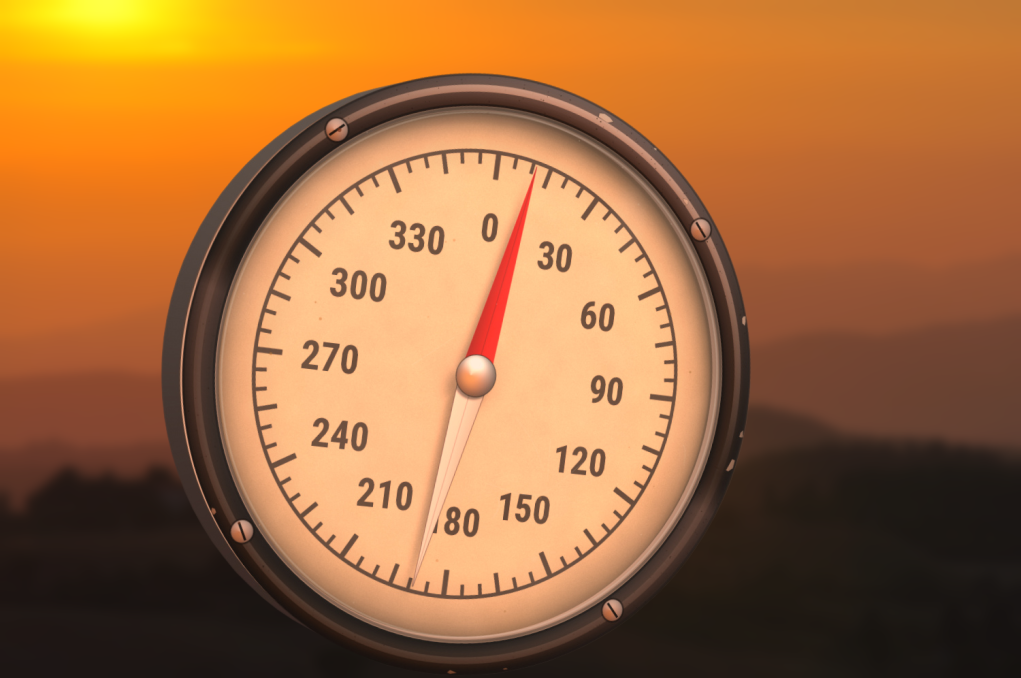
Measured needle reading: 10 °
